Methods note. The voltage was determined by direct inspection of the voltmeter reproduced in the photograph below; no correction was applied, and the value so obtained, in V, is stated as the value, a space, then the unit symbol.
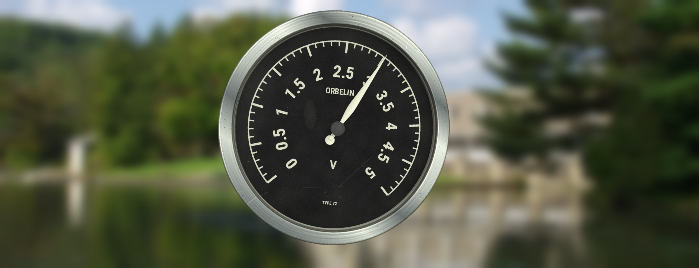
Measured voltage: 3 V
